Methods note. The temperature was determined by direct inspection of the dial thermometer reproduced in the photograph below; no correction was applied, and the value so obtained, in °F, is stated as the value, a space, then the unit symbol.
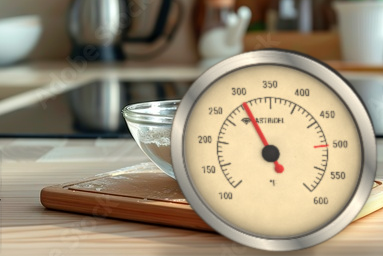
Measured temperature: 300 °F
